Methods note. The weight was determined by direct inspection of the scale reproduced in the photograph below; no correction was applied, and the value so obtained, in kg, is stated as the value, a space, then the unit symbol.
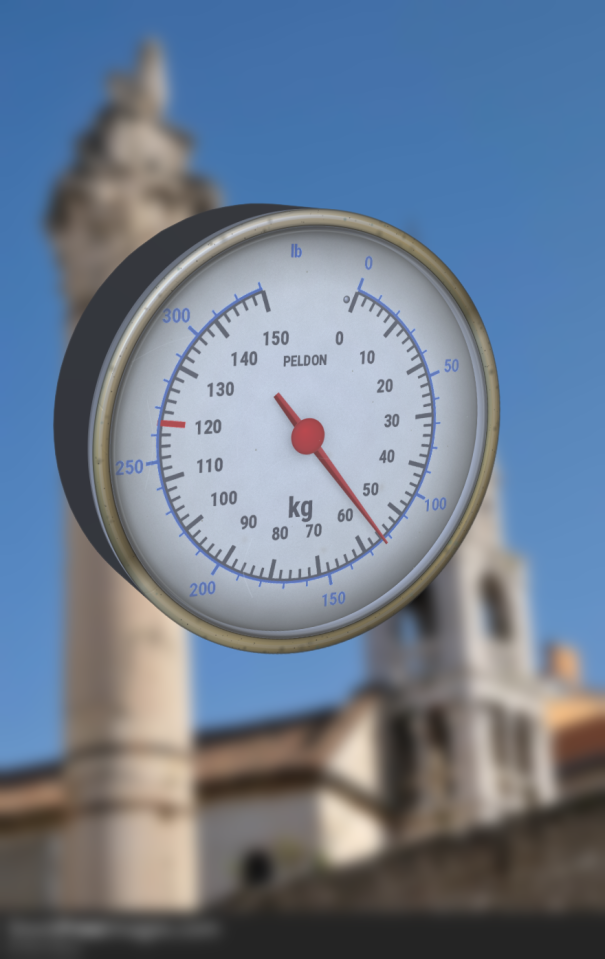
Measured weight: 56 kg
